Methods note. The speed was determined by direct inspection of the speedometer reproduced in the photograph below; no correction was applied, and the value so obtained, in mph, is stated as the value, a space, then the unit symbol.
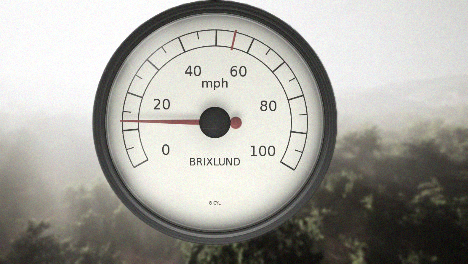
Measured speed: 12.5 mph
